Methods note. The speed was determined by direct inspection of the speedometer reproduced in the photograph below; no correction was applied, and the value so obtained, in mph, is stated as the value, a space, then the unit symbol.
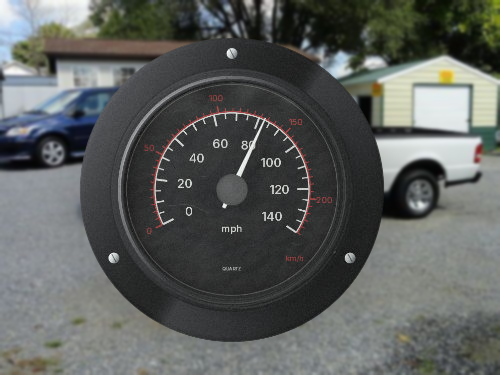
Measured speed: 82.5 mph
